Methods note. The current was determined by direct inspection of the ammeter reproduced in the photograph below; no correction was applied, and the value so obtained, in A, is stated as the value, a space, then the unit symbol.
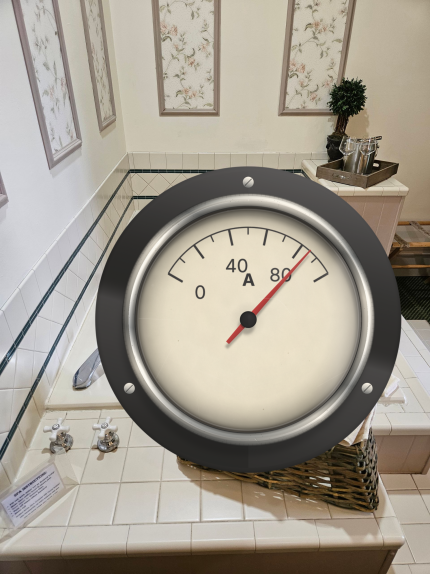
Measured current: 85 A
